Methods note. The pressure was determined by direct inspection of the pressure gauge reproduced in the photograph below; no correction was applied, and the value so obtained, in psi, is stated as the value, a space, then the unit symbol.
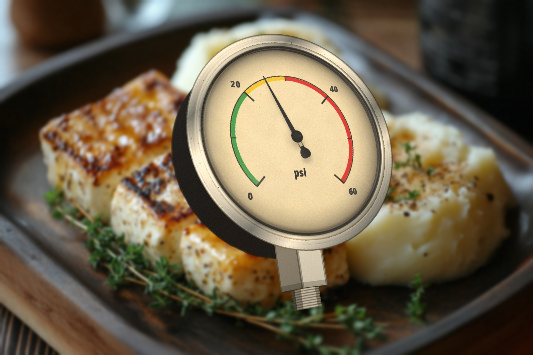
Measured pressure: 25 psi
